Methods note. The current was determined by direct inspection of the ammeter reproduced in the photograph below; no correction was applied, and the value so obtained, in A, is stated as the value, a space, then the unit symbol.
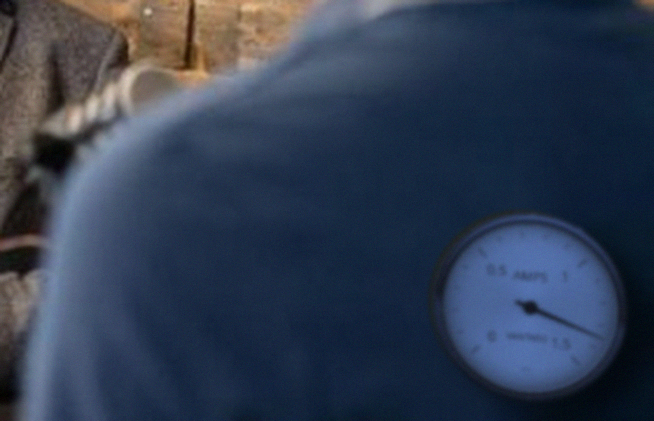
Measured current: 1.35 A
